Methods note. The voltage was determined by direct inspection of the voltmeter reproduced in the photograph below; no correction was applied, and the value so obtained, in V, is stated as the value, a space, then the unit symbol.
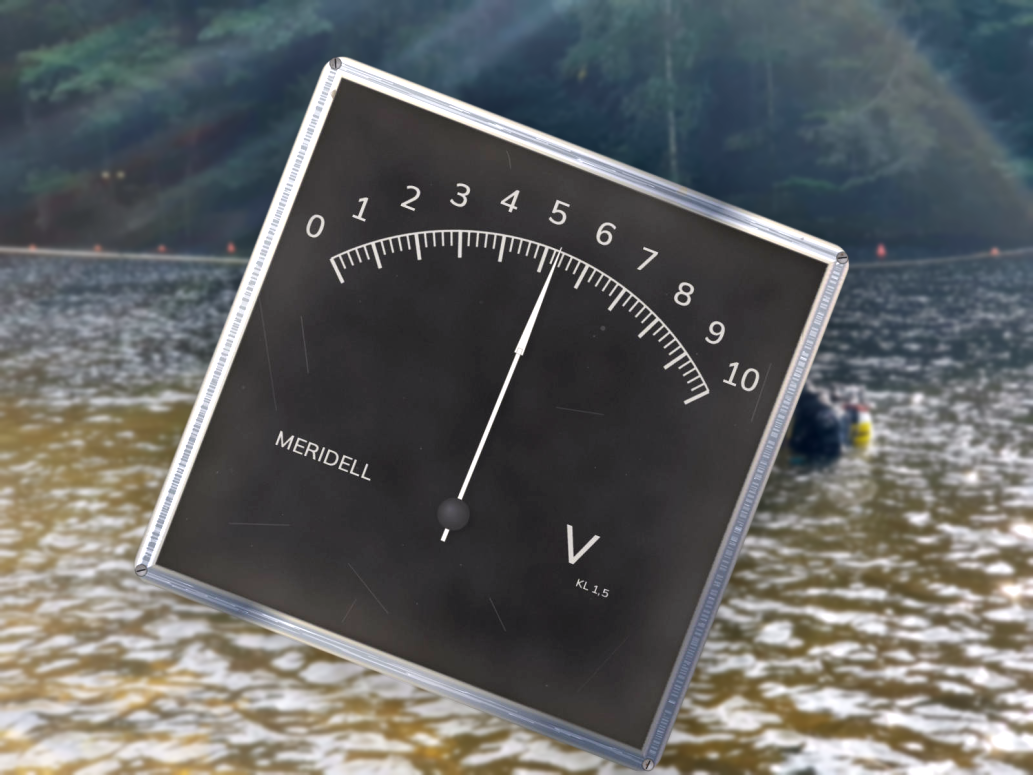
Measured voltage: 5.3 V
